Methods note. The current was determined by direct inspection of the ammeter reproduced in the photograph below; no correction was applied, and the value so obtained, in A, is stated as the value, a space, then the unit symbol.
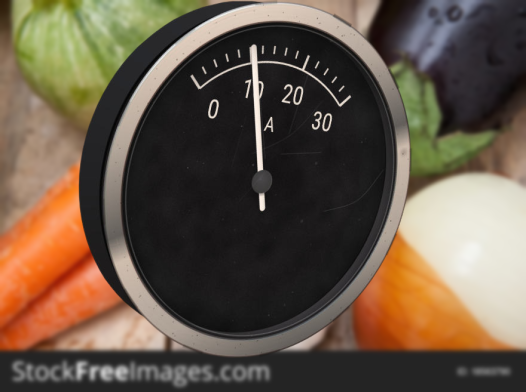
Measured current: 10 A
